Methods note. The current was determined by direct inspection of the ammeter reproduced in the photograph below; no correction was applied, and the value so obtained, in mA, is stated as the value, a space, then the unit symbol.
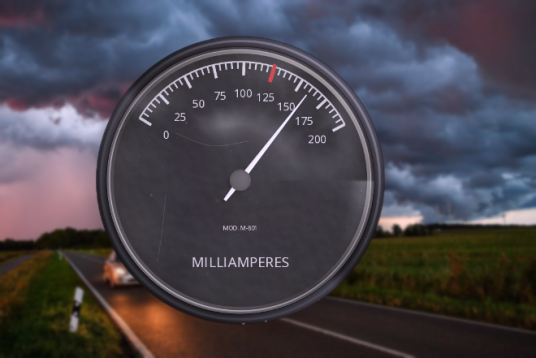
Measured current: 160 mA
